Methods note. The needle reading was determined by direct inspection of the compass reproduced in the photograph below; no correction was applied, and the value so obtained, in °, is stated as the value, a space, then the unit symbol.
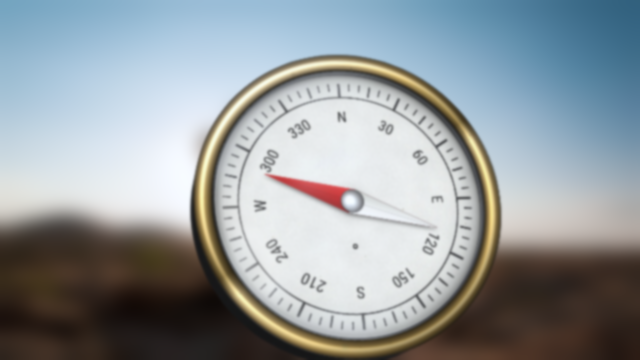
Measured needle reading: 290 °
